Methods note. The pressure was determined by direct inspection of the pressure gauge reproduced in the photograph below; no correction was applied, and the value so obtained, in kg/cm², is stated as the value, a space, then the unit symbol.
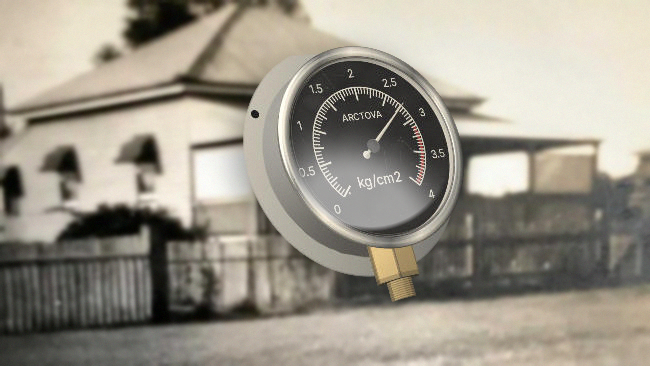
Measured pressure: 2.75 kg/cm²
